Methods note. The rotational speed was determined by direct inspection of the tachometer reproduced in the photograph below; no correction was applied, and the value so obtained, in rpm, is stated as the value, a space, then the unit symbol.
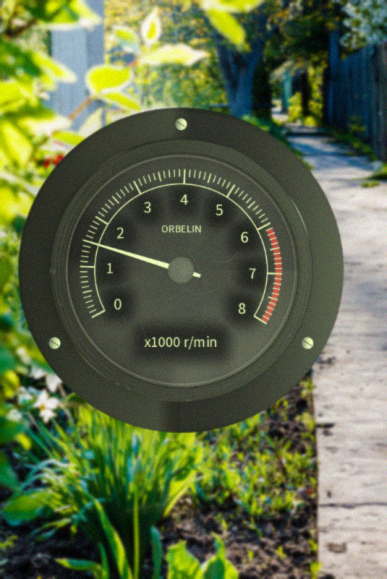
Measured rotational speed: 1500 rpm
